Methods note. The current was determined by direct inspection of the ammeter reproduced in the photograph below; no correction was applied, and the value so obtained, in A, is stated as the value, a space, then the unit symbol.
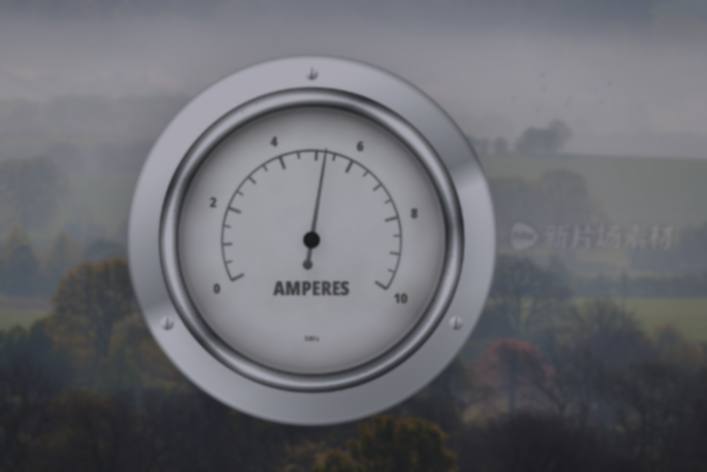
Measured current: 5.25 A
